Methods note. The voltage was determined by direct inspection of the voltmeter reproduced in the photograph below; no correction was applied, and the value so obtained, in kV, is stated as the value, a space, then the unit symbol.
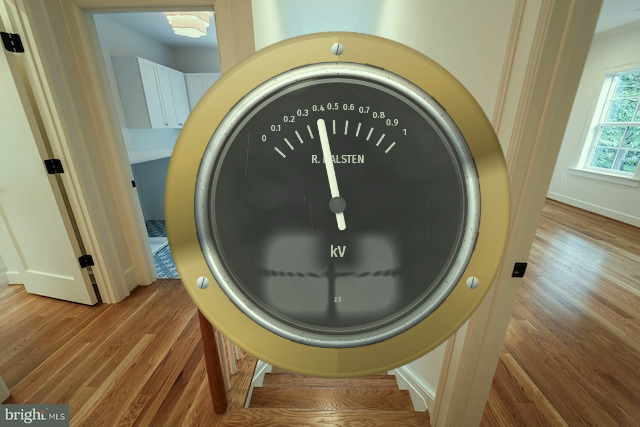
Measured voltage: 0.4 kV
